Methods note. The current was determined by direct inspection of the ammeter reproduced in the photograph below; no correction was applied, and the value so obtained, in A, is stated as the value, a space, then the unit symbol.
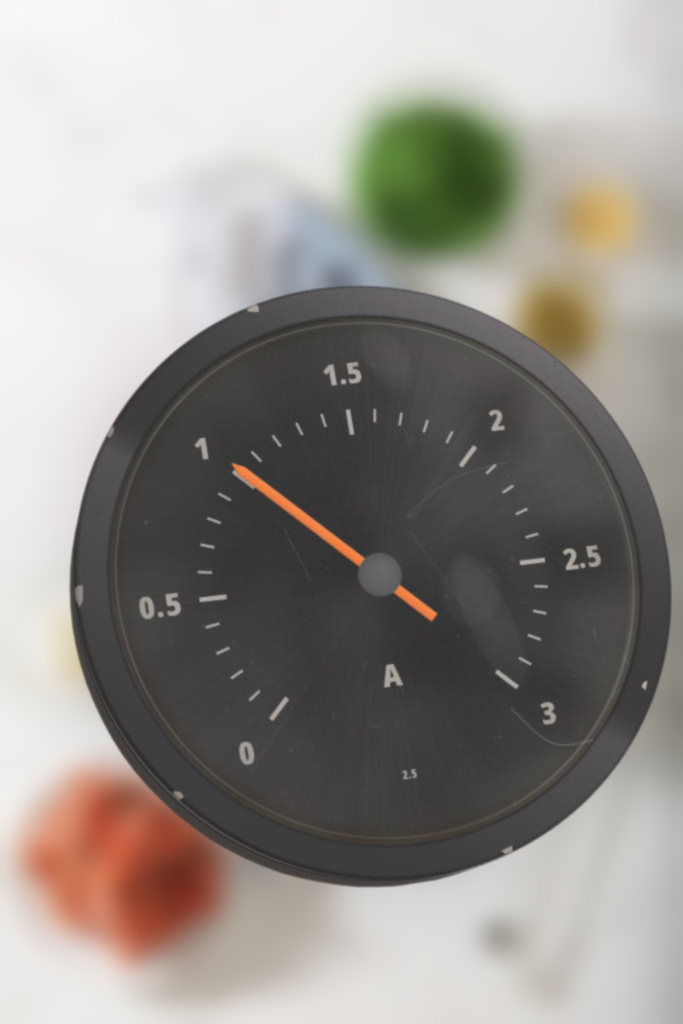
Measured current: 1 A
